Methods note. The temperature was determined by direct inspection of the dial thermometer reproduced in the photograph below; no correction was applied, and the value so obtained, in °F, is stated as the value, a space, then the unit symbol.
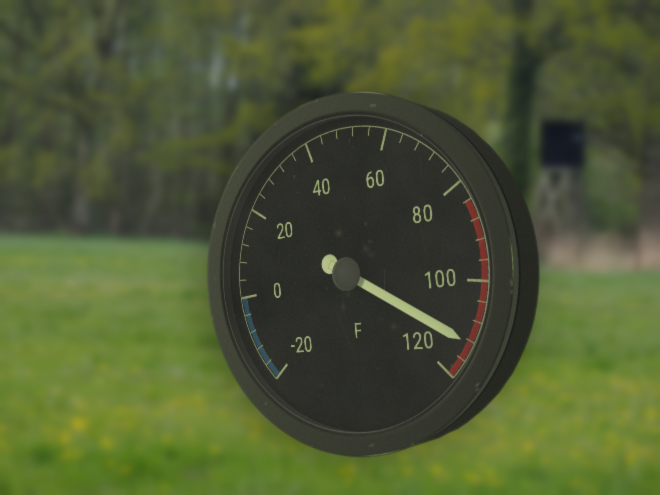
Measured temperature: 112 °F
